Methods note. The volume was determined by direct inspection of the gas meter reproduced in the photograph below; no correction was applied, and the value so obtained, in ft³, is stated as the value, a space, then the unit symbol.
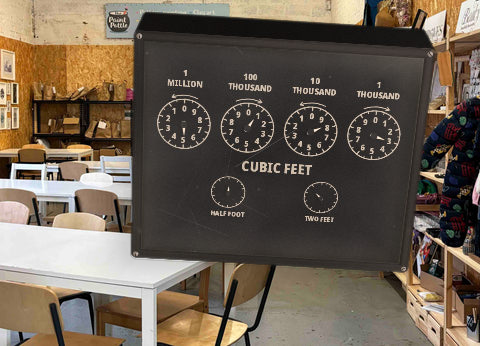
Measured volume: 508300 ft³
